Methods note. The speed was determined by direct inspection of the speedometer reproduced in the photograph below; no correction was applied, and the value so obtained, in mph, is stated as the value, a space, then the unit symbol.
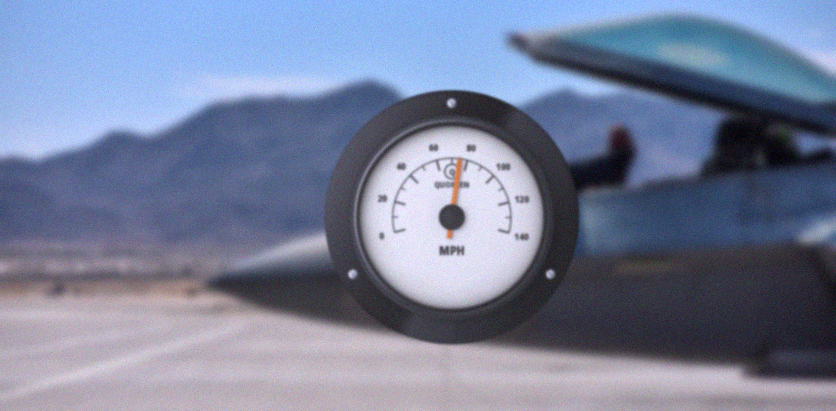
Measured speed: 75 mph
